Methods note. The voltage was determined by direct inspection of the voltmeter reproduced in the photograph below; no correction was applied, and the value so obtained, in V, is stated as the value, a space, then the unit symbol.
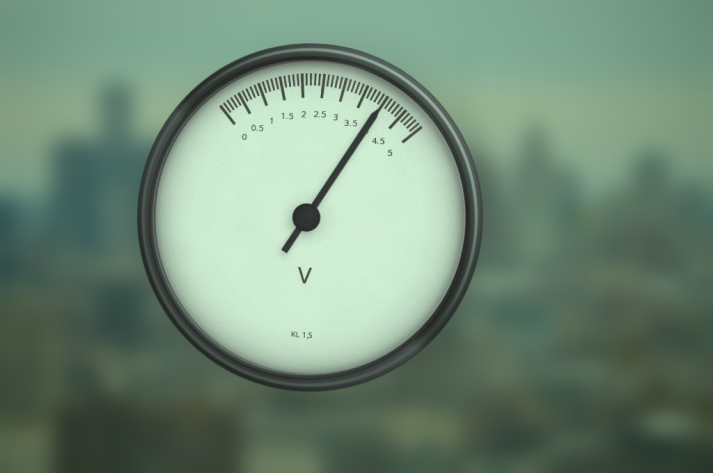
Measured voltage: 4 V
